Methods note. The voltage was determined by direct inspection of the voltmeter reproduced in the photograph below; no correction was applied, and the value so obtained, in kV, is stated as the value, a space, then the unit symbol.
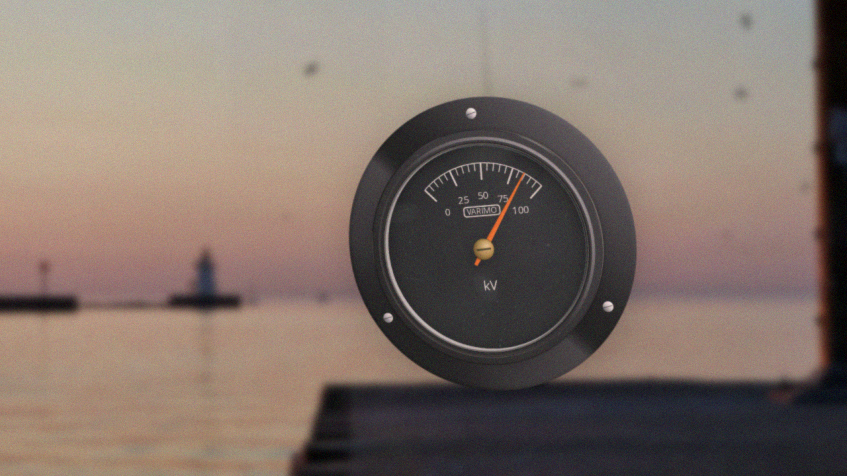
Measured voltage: 85 kV
